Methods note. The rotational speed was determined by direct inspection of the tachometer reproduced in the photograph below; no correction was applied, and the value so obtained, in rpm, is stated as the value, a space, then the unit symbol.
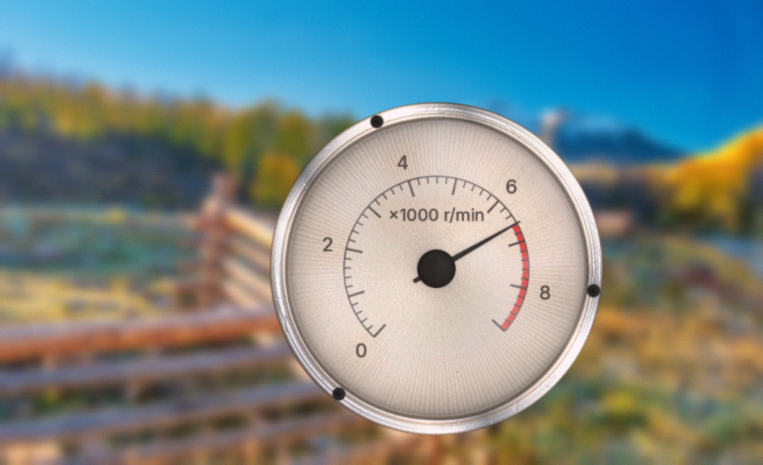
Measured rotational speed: 6600 rpm
